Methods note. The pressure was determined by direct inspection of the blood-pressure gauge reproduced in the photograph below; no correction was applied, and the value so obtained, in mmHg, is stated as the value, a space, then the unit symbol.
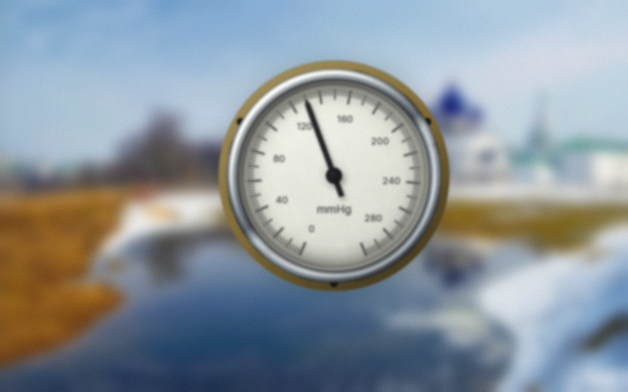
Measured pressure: 130 mmHg
